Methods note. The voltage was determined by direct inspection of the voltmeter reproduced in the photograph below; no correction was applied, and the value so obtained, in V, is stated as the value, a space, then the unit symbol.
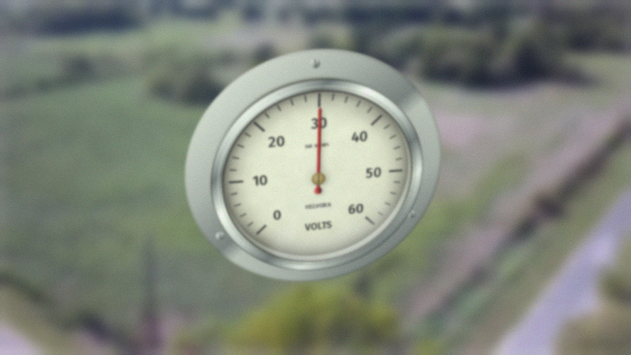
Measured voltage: 30 V
